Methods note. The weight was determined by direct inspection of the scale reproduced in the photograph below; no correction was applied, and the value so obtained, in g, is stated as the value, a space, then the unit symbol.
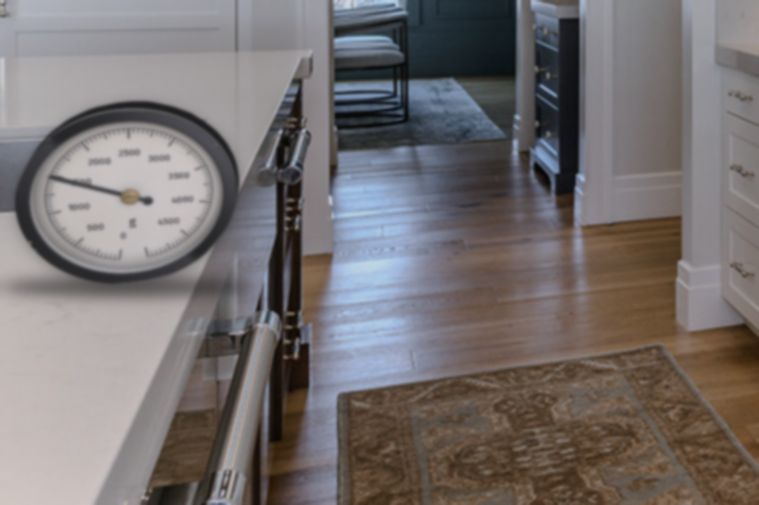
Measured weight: 1500 g
